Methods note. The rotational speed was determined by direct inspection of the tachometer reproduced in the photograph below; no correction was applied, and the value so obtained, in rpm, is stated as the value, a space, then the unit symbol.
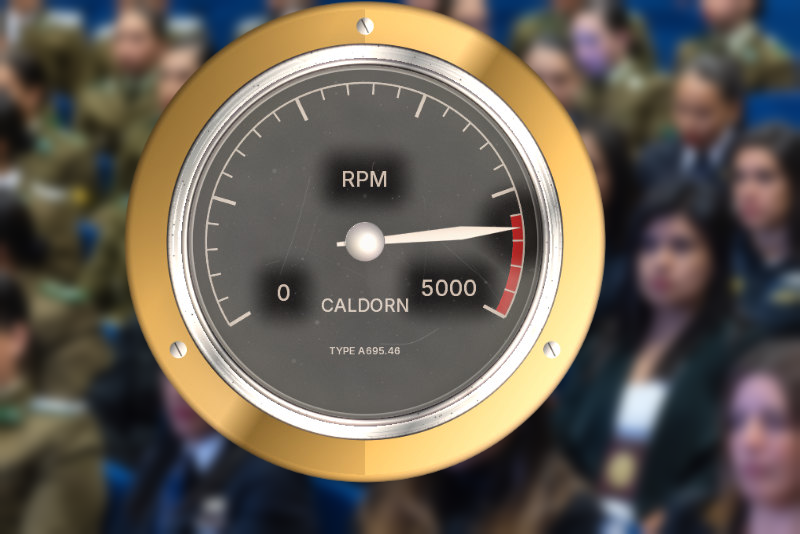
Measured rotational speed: 4300 rpm
